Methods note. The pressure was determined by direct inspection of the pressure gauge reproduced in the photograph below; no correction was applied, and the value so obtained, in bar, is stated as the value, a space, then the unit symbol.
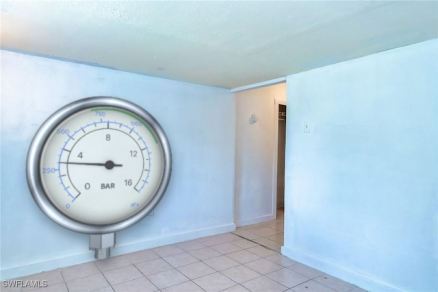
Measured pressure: 3 bar
